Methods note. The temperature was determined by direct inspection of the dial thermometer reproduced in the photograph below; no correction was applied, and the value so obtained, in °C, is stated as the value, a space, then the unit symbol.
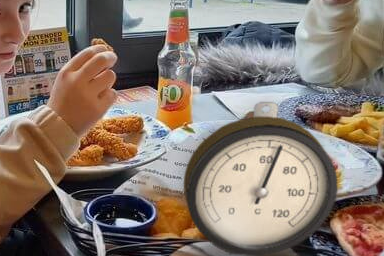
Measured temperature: 65 °C
